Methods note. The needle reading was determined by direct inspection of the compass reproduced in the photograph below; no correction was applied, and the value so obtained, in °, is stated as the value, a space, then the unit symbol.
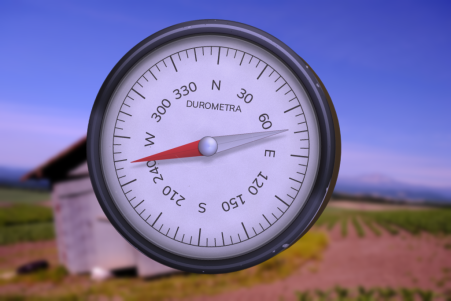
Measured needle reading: 252.5 °
